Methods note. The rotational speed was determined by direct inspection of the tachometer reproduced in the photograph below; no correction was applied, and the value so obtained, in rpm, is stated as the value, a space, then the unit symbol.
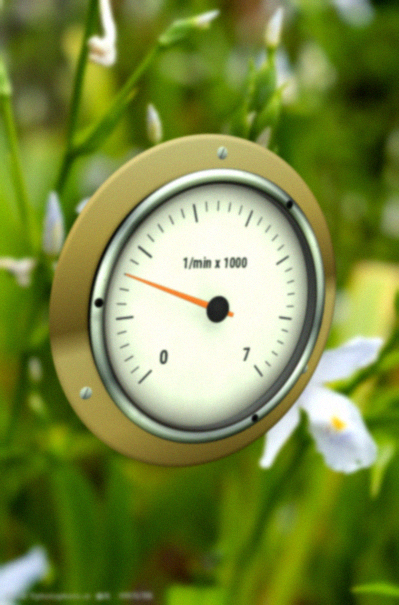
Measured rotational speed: 1600 rpm
